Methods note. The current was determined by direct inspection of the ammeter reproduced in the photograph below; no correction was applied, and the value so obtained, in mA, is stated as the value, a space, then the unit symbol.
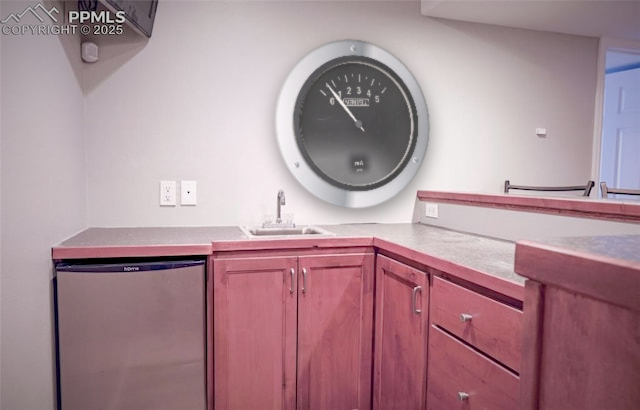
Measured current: 0.5 mA
